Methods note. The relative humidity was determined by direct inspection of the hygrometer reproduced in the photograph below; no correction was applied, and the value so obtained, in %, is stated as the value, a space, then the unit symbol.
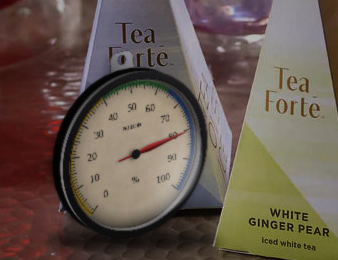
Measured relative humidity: 80 %
